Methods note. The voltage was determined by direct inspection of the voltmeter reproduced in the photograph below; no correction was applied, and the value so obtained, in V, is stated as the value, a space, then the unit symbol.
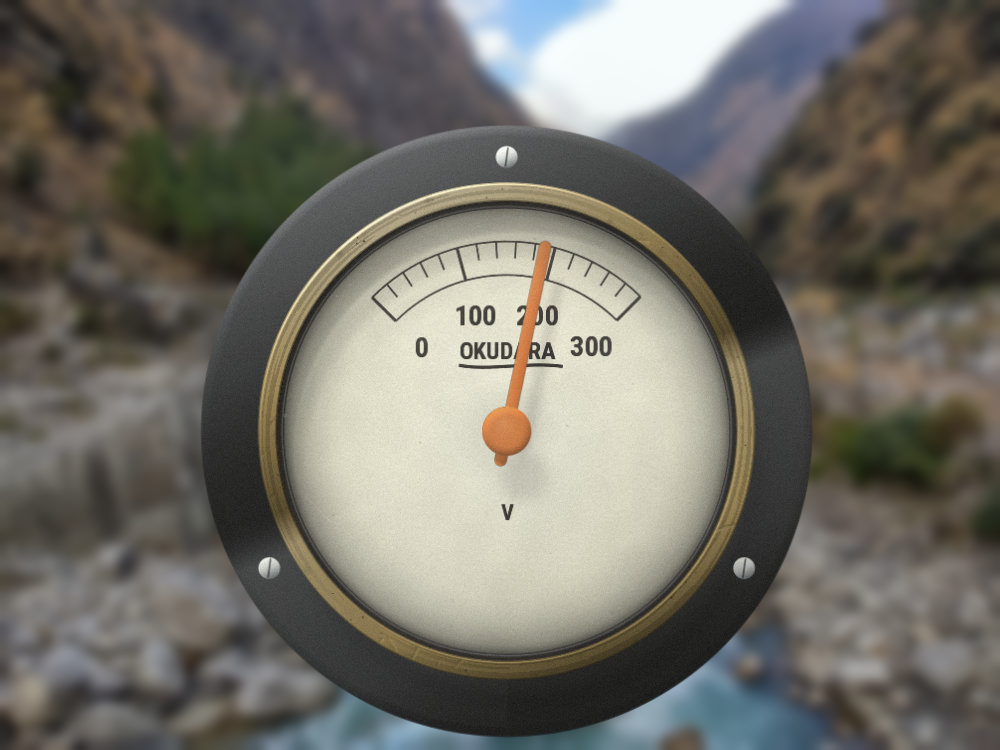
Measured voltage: 190 V
